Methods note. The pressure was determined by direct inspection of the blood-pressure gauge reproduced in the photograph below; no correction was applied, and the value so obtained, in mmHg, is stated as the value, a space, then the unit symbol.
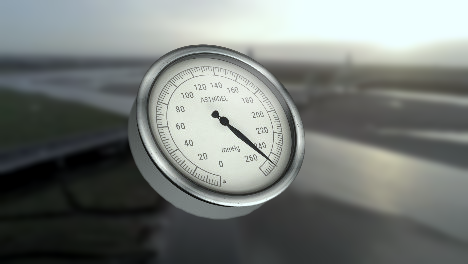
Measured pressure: 250 mmHg
